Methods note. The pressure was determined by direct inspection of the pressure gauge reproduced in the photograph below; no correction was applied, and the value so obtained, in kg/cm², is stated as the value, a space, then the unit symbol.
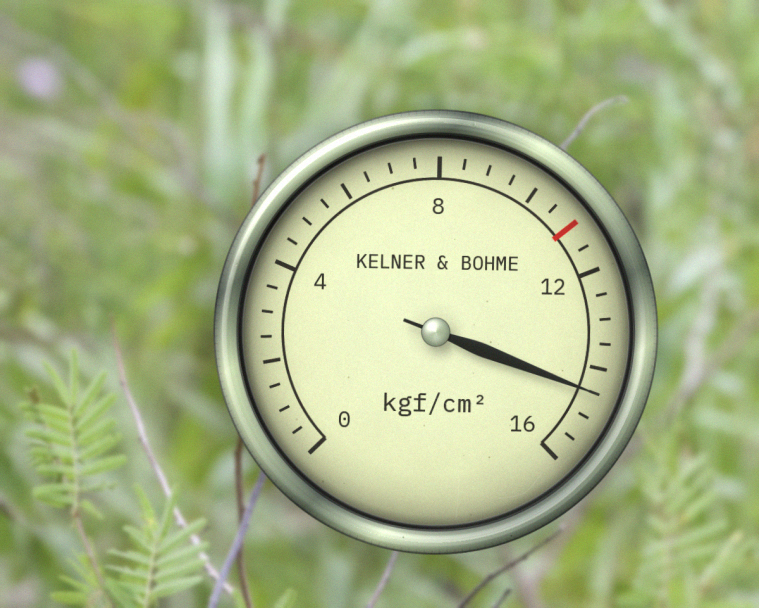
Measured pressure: 14.5 kg/cm²
